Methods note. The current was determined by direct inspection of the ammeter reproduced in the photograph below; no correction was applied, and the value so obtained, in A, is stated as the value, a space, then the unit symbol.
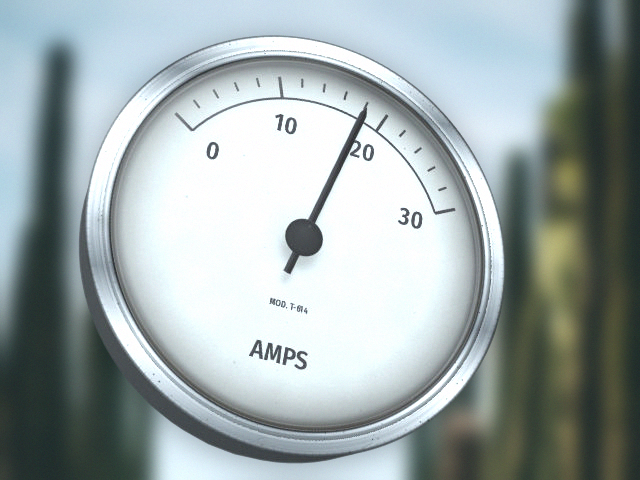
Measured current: 18 A
